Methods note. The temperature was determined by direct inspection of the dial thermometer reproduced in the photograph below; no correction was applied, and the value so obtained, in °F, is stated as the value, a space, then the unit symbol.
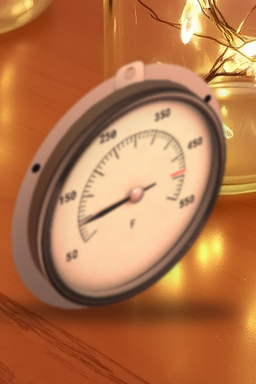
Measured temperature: 100 °F
